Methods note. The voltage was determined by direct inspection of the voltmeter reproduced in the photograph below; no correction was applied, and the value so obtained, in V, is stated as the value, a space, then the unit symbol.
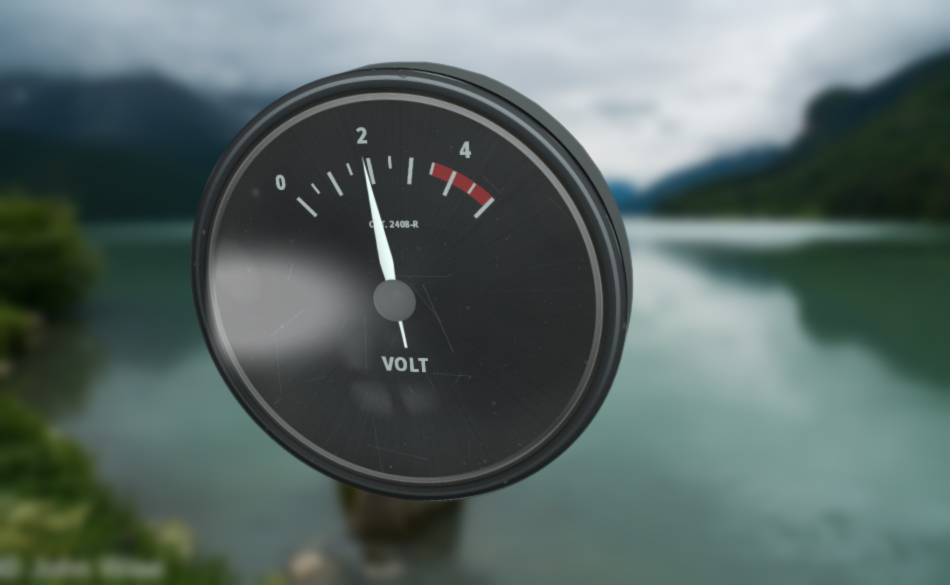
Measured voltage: 2 V
